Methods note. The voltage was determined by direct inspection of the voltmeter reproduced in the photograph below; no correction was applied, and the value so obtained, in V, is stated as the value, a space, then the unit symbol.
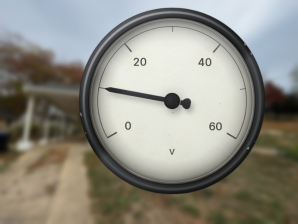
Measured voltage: 10 V
